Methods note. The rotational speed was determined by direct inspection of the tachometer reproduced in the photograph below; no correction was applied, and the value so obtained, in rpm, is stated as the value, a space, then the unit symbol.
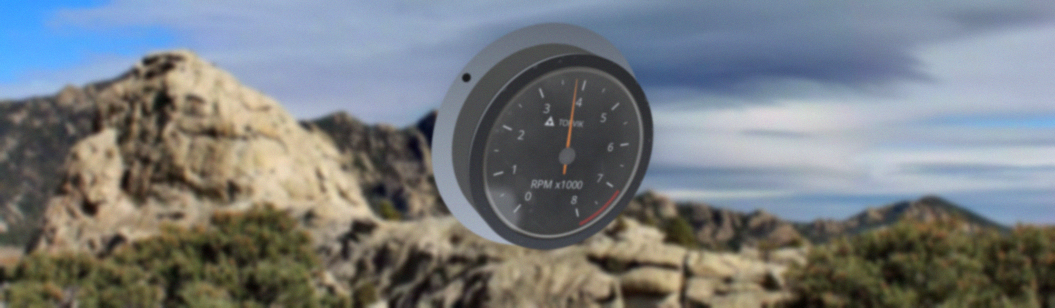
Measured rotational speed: 3750 rpm
